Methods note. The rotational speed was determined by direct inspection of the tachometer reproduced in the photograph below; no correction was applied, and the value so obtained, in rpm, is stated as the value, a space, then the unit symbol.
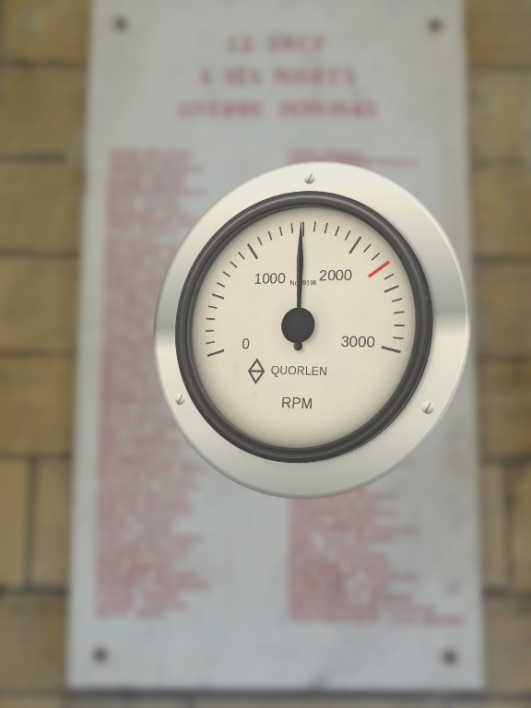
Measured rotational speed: 1500 rpm
